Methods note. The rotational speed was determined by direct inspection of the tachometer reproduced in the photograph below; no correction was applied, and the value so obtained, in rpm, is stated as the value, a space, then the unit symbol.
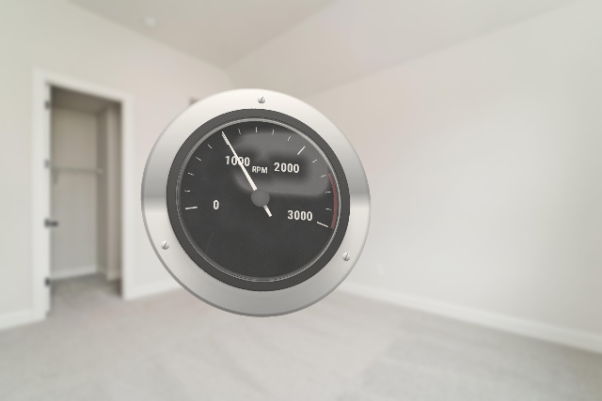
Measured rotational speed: 1000 rpm
